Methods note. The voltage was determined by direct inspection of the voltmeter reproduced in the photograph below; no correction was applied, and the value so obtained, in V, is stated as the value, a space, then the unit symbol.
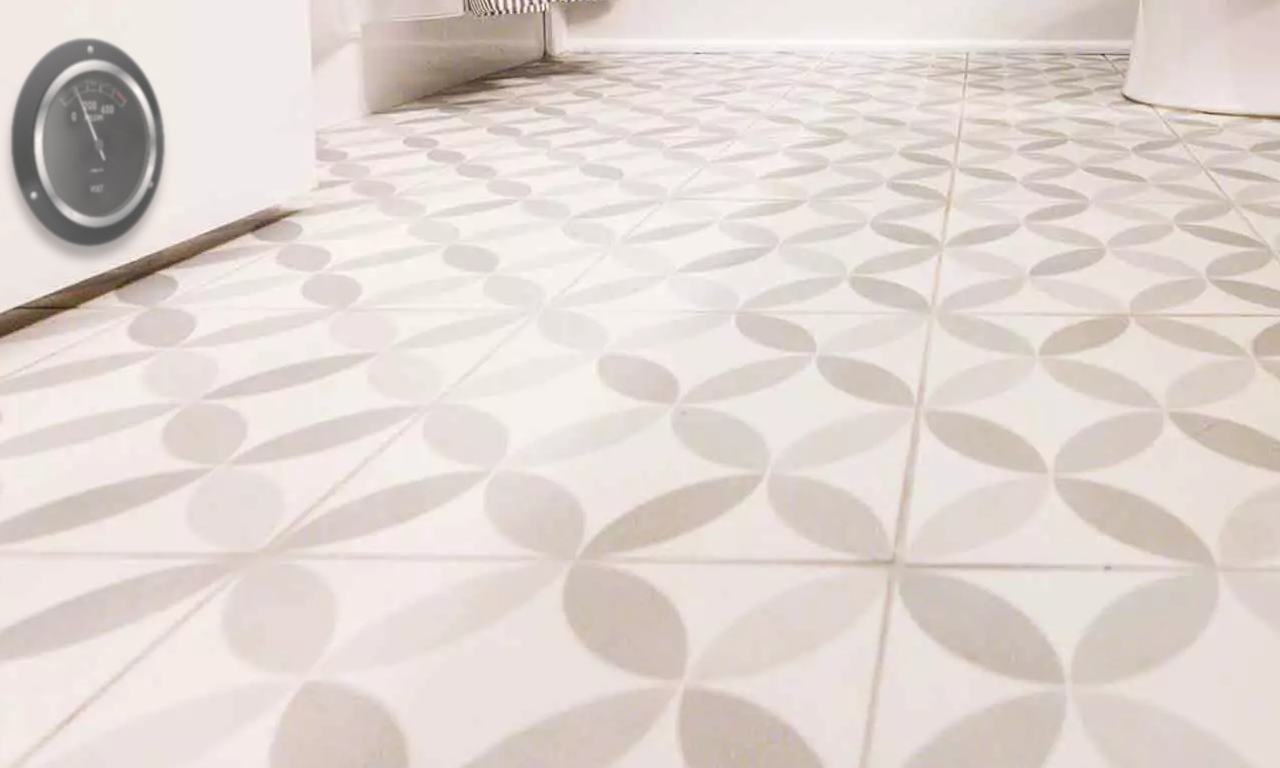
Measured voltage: 100 V
